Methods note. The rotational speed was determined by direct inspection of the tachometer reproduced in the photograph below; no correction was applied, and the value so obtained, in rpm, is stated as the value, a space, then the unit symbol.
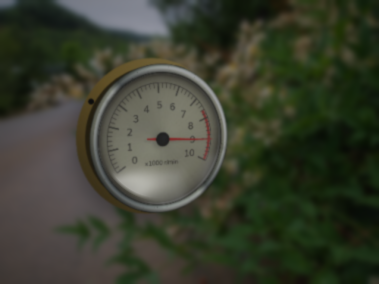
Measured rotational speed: 9000 rpm
